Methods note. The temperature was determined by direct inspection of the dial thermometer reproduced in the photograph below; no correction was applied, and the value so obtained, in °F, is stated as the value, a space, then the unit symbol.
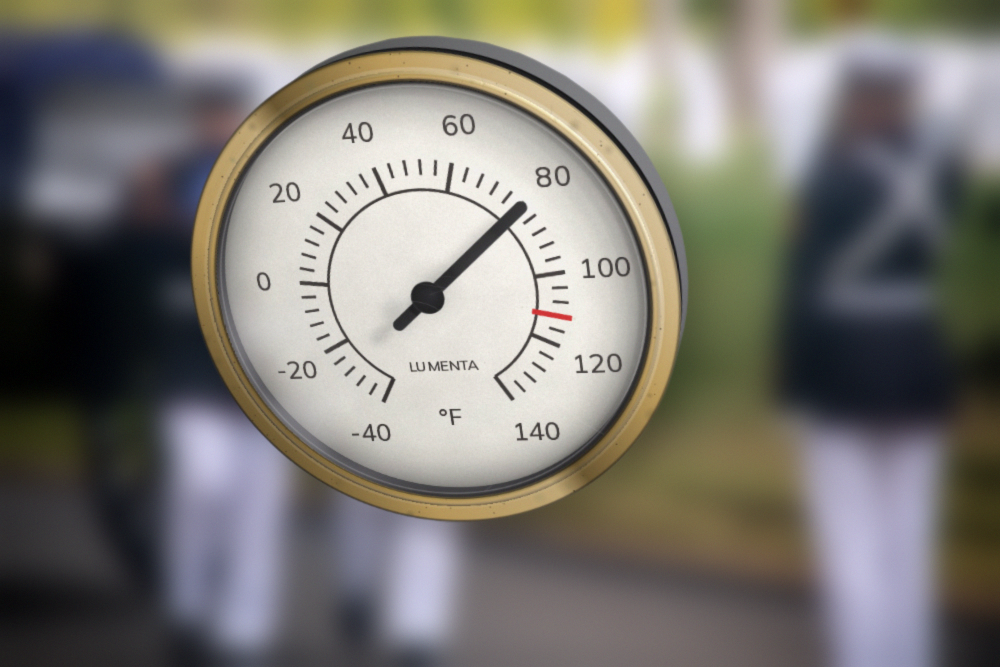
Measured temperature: 80 °F
